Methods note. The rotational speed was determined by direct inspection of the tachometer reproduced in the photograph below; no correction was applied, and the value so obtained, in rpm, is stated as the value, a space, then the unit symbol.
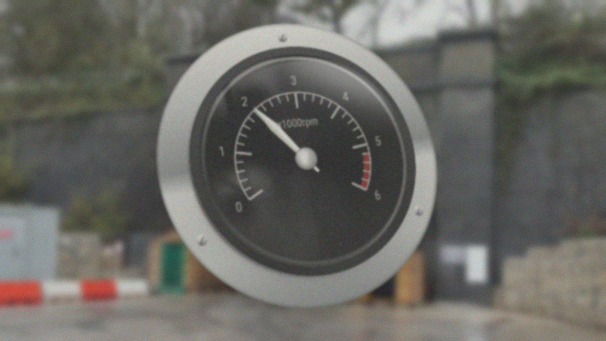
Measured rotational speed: 2000 rpm
